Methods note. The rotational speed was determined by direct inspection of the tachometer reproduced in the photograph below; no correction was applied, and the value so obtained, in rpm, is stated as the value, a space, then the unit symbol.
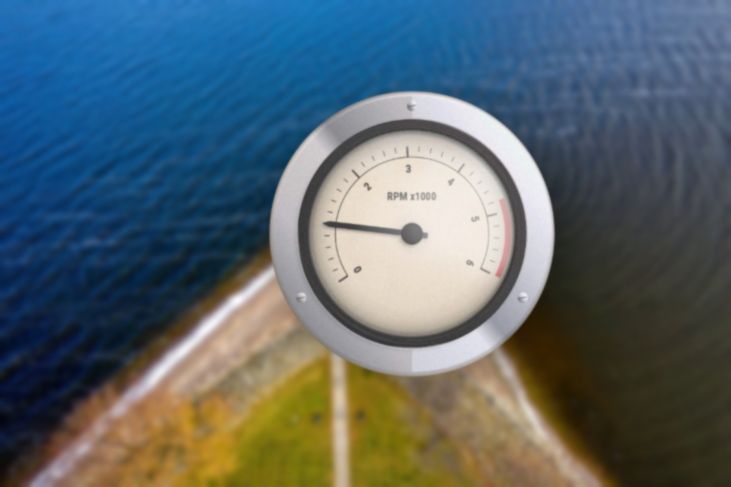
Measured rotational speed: 1000 rpm
